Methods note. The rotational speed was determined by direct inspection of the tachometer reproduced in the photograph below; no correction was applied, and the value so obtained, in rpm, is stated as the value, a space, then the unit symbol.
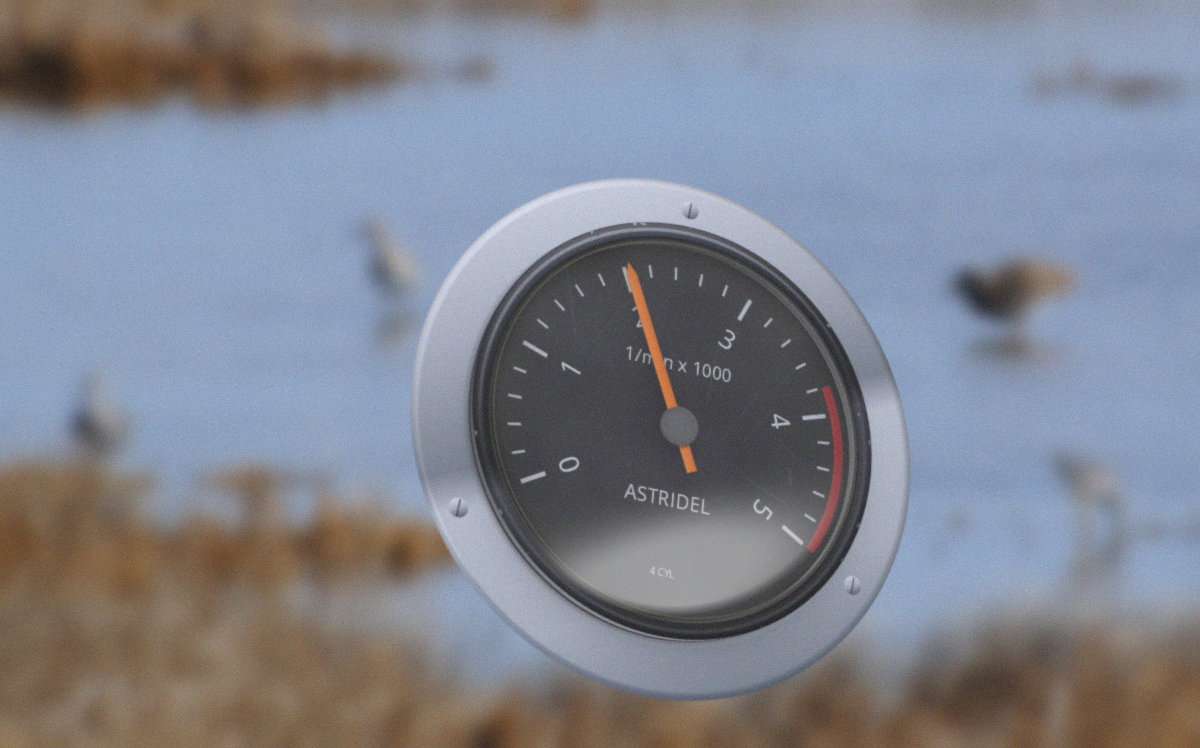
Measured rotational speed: 2000 rpm
